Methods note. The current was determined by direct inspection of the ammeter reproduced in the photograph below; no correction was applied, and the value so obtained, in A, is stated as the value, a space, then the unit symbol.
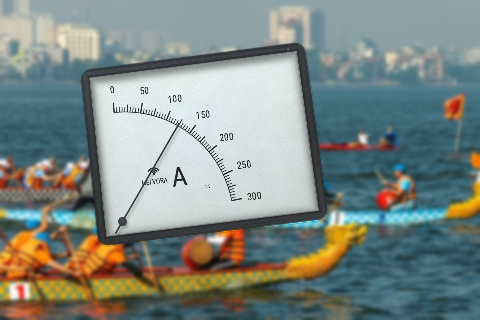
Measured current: 125 A
